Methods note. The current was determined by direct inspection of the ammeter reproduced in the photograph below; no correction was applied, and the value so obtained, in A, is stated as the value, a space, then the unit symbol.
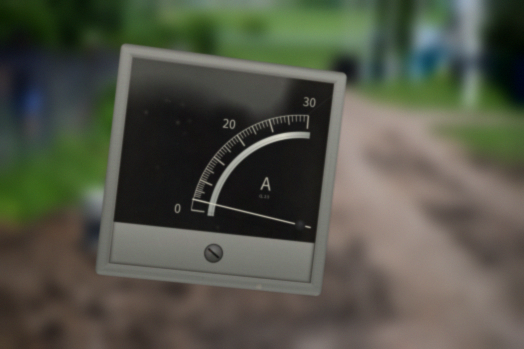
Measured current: 5 A
